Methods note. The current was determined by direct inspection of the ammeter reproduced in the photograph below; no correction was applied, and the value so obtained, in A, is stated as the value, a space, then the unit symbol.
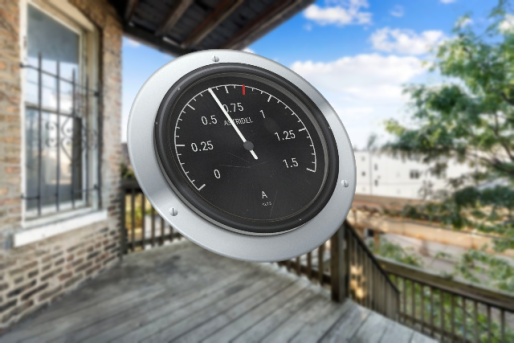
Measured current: 0.65 A
